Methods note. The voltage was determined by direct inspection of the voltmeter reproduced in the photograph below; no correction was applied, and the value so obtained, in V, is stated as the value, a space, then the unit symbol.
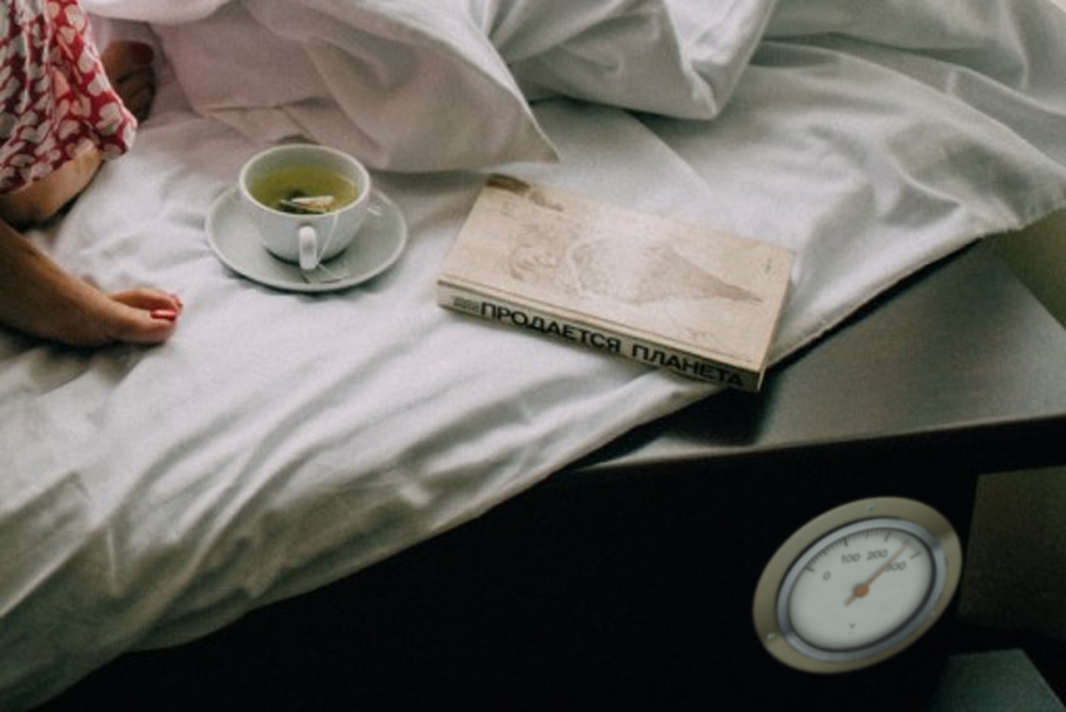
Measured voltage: 250 V
